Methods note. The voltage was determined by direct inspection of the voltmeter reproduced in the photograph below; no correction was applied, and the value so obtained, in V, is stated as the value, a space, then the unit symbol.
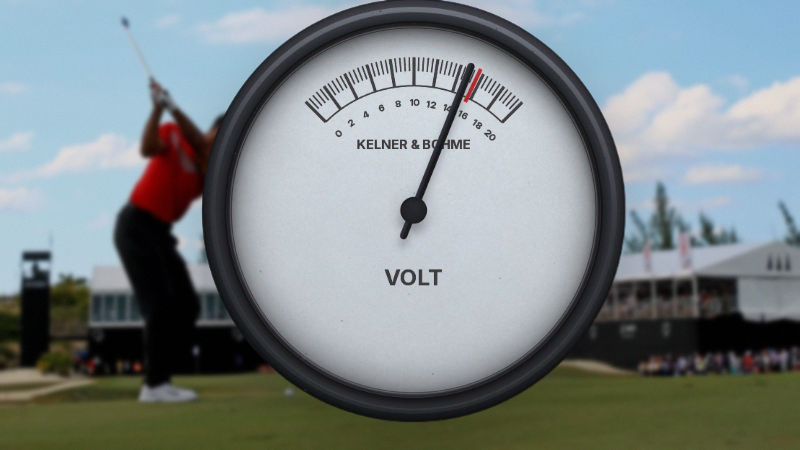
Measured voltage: 14.8 V
